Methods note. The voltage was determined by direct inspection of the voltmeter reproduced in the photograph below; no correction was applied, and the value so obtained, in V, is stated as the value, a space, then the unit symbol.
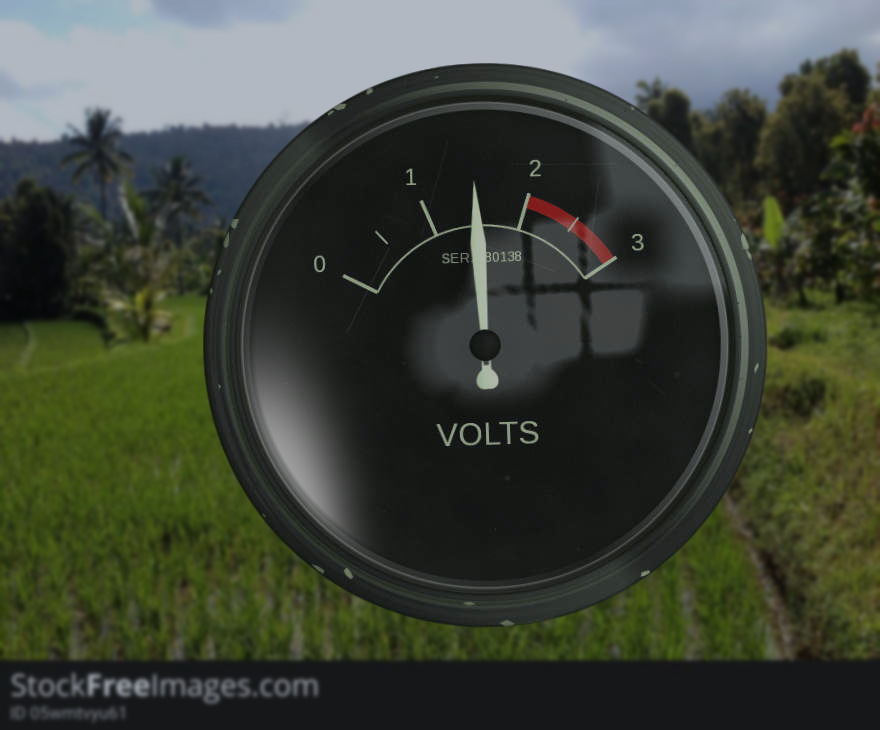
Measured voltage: 1.5 V
